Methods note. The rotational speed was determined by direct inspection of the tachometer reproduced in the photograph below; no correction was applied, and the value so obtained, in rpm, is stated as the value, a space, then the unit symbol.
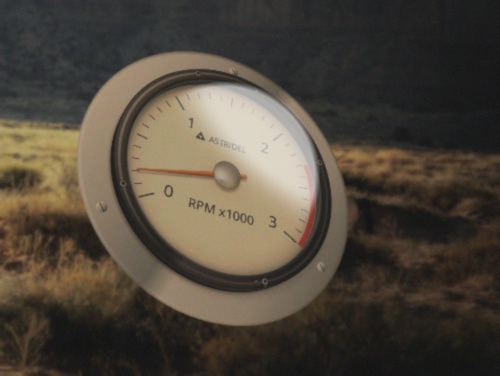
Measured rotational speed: 200 rpm
